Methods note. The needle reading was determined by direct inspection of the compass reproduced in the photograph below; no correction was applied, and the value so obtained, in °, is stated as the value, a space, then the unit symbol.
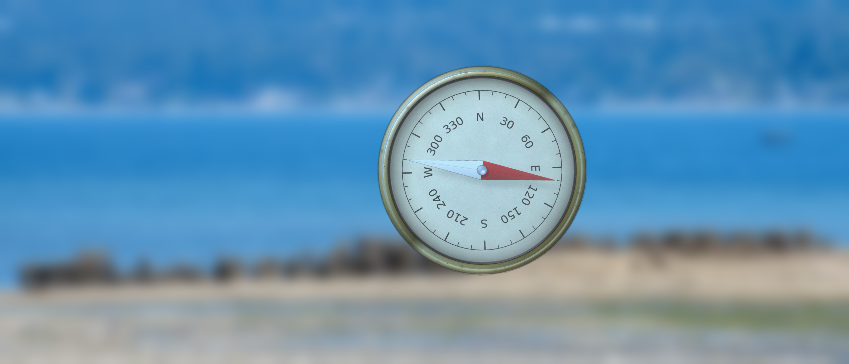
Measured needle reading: 100 °
